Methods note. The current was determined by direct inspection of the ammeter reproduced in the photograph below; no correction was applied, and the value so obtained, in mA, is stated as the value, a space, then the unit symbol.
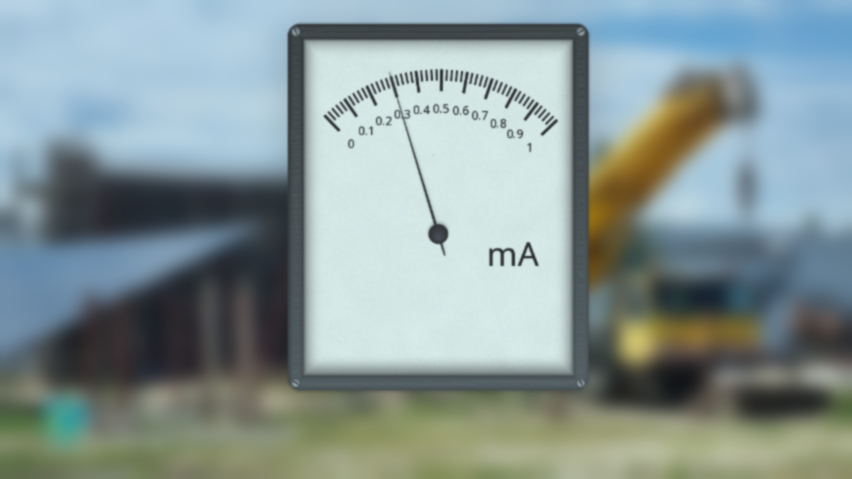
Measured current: 0.3 mA
